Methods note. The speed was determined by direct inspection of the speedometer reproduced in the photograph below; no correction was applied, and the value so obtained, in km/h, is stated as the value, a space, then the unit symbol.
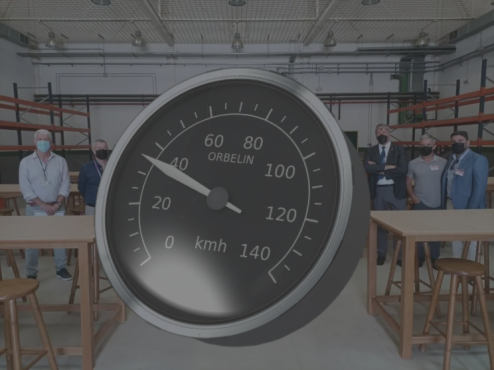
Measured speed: 35 km/h
